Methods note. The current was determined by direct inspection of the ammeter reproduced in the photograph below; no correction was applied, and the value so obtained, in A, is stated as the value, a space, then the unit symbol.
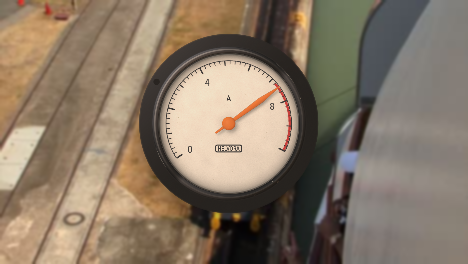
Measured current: 7.4 A
